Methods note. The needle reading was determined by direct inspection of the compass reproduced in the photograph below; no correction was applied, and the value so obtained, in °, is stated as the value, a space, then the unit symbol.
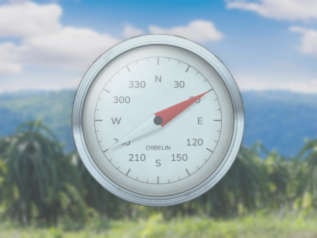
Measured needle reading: 60 °
